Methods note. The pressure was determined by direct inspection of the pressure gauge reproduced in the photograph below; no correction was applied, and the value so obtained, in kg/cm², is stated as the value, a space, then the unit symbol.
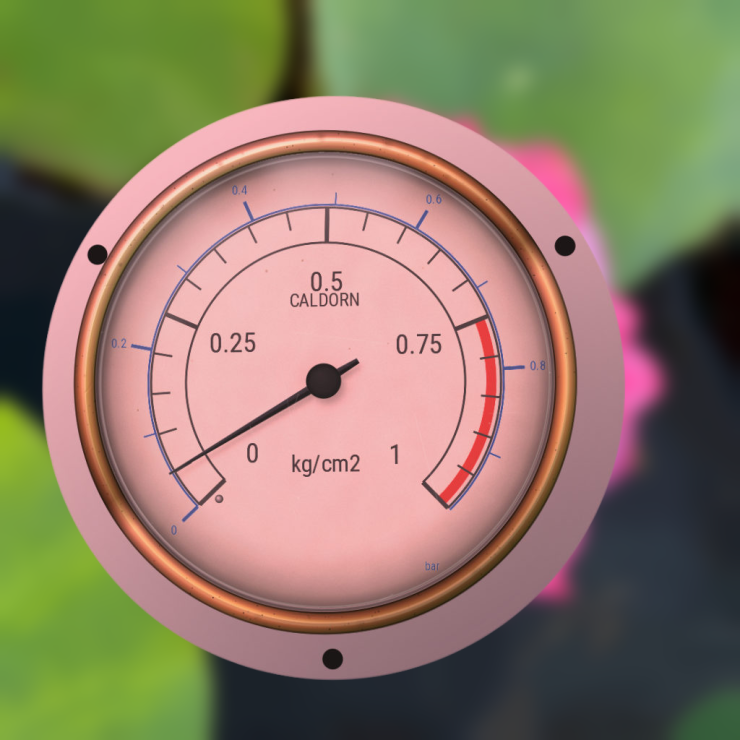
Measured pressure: 0.05 kg/cm²
